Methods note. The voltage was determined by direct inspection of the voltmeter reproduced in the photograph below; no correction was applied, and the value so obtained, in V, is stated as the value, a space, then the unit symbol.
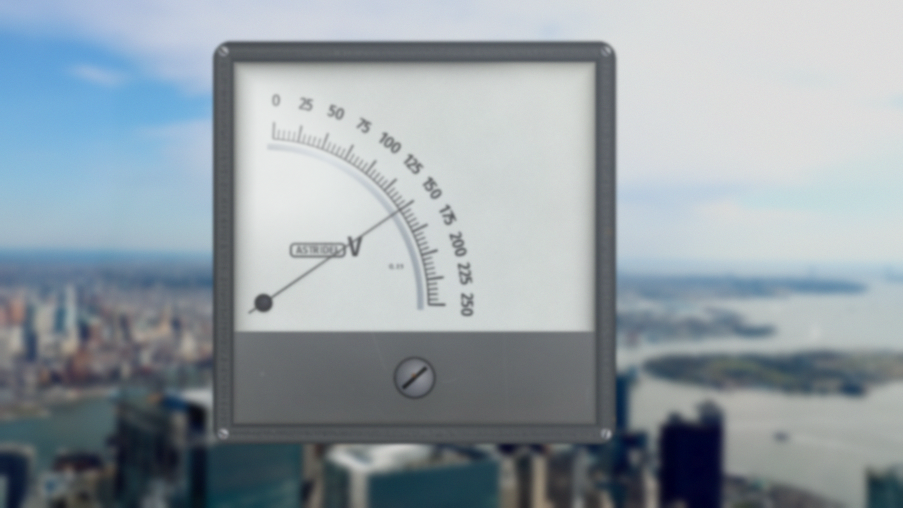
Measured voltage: 150 V
